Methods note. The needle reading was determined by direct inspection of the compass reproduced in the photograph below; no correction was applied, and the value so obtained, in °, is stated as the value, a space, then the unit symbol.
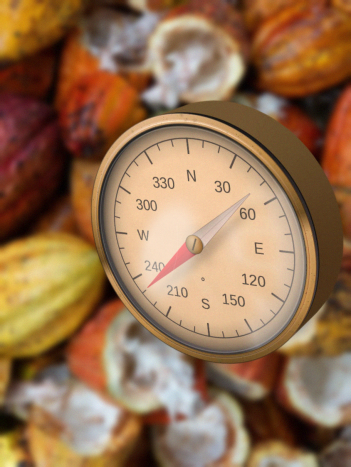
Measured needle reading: 230 °
